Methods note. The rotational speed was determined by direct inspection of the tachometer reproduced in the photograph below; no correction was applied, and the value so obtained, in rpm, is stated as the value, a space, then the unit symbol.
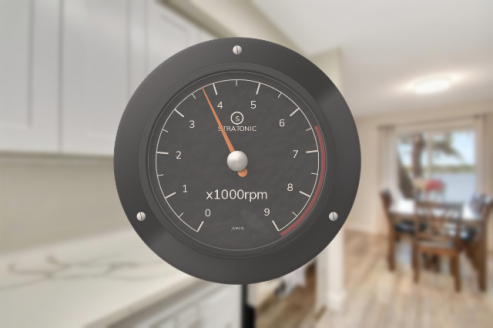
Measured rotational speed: 3750 rpm
